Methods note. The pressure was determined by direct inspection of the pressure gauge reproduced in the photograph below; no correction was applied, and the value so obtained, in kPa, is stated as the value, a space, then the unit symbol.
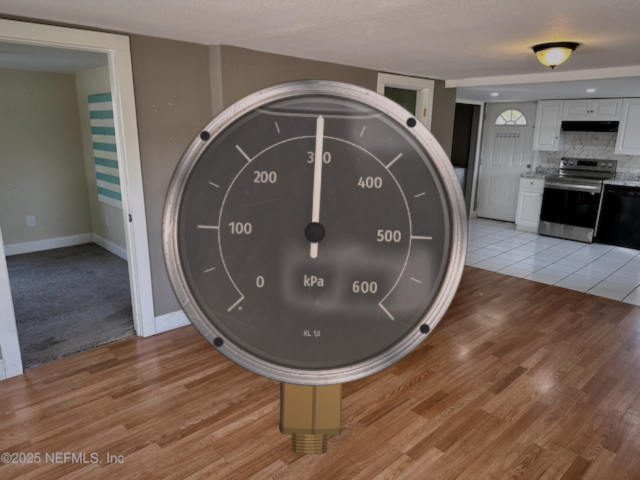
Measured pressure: 300 kPa
